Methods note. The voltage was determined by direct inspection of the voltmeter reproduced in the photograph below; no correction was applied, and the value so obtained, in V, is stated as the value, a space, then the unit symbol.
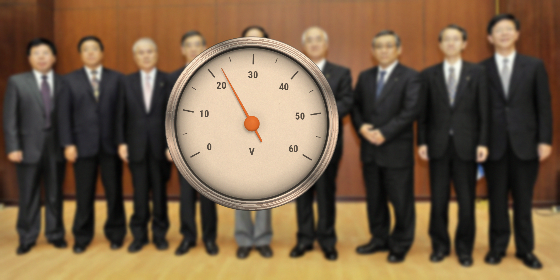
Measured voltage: 22.5 V
